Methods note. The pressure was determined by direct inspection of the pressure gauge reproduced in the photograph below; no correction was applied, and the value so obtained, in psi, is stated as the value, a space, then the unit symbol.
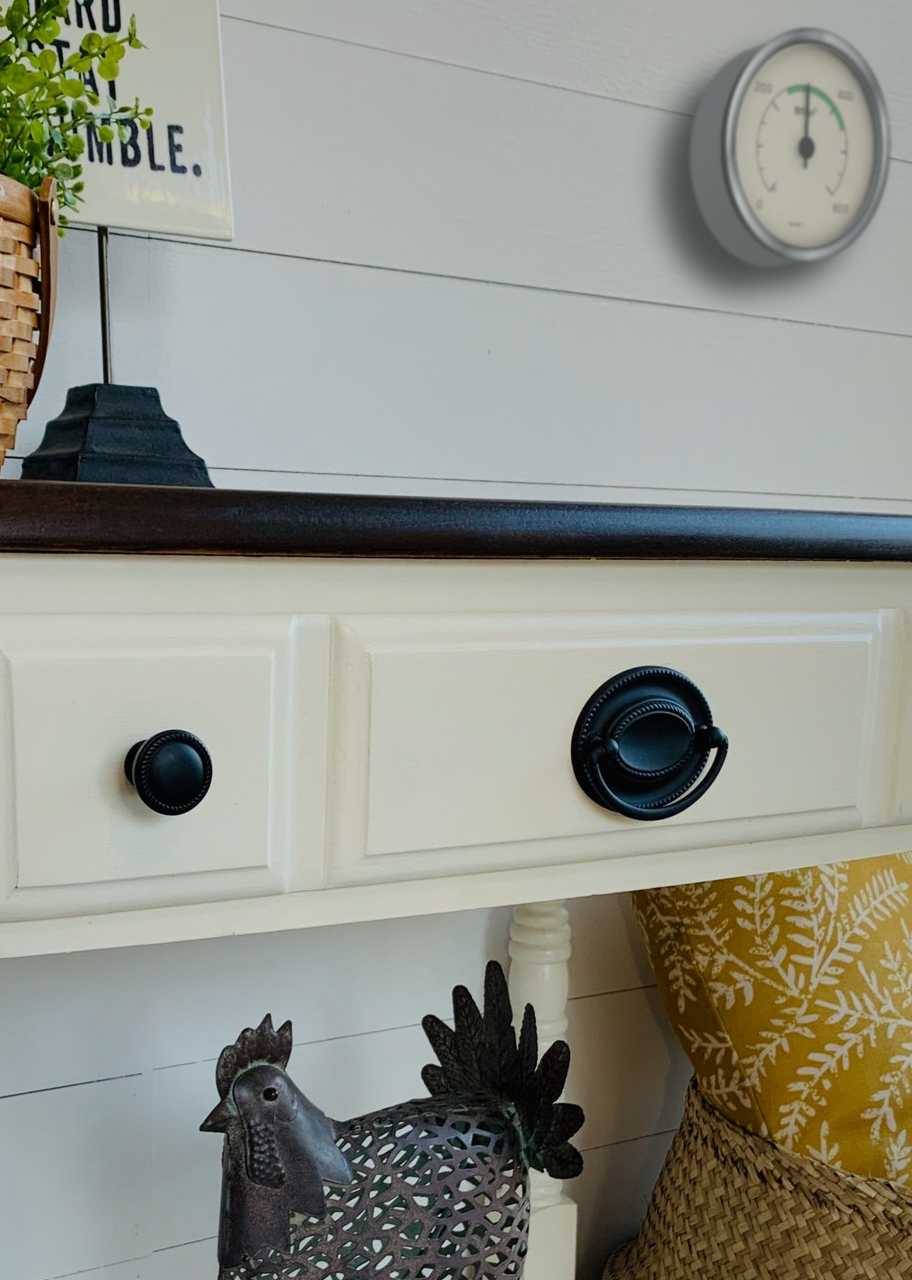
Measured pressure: 300 psi
